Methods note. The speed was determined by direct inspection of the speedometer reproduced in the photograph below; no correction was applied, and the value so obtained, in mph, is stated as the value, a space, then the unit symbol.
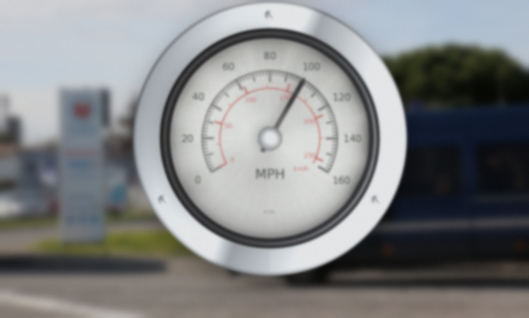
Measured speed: 100 mph
